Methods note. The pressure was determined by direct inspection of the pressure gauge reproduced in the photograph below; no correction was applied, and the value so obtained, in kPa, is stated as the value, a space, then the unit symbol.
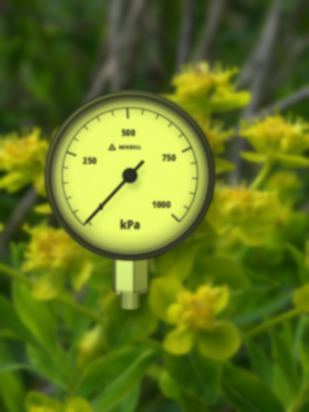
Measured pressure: 0 kPa
